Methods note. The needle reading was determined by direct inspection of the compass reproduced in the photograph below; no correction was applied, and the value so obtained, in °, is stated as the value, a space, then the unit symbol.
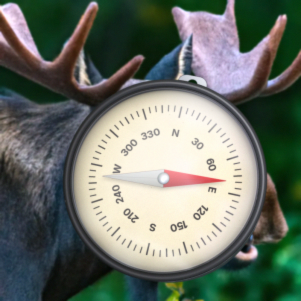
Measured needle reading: 80 °
